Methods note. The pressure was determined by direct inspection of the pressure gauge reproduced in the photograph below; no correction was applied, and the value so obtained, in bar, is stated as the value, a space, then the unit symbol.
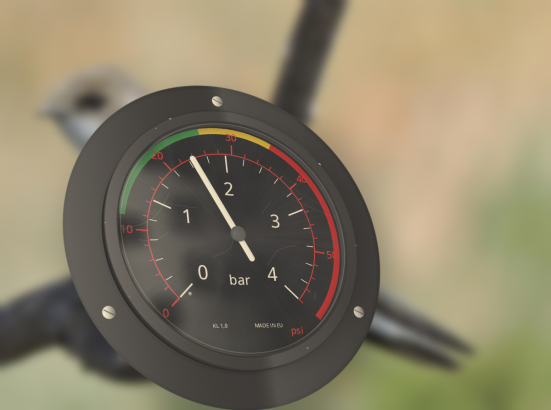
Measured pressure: 1.6 bar
